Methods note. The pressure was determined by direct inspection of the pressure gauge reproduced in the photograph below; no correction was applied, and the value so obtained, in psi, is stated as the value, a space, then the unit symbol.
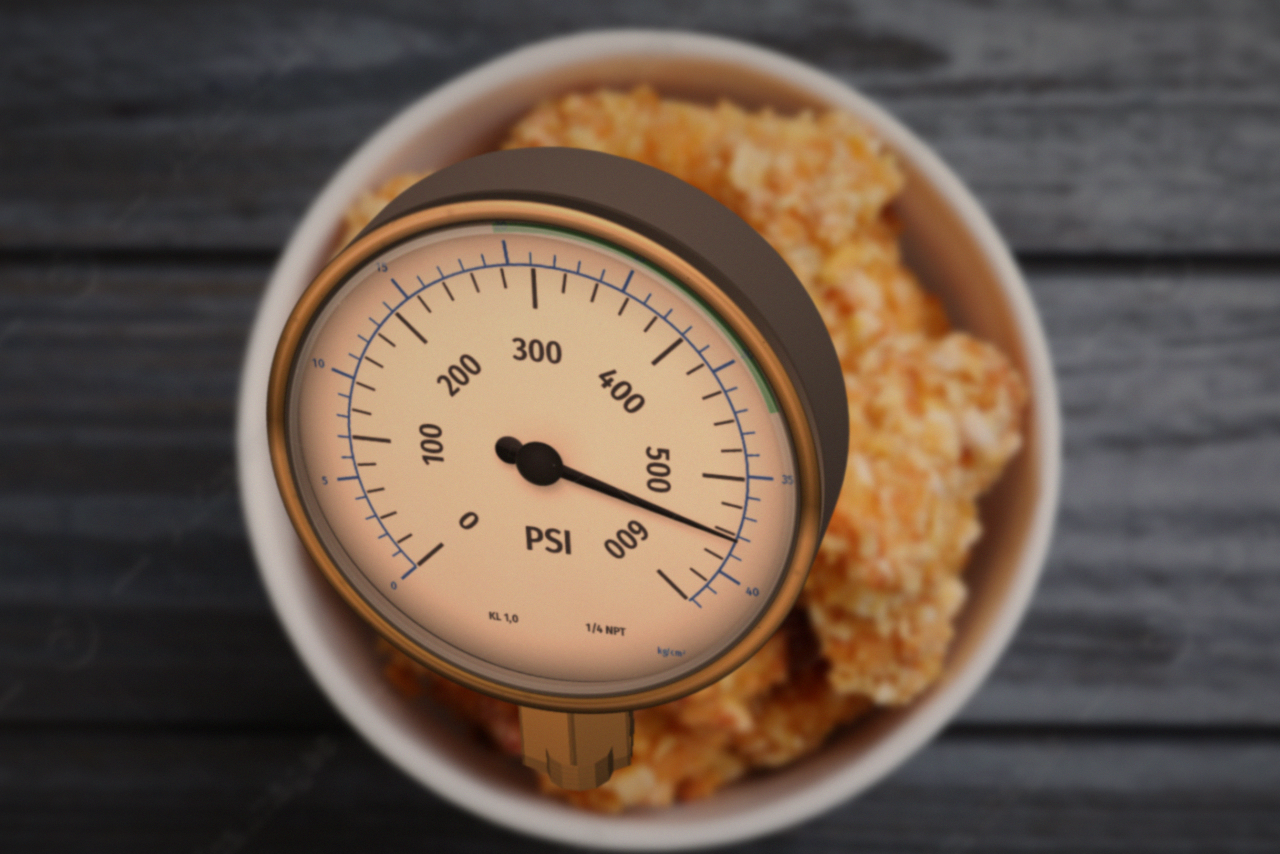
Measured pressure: 540 psi
